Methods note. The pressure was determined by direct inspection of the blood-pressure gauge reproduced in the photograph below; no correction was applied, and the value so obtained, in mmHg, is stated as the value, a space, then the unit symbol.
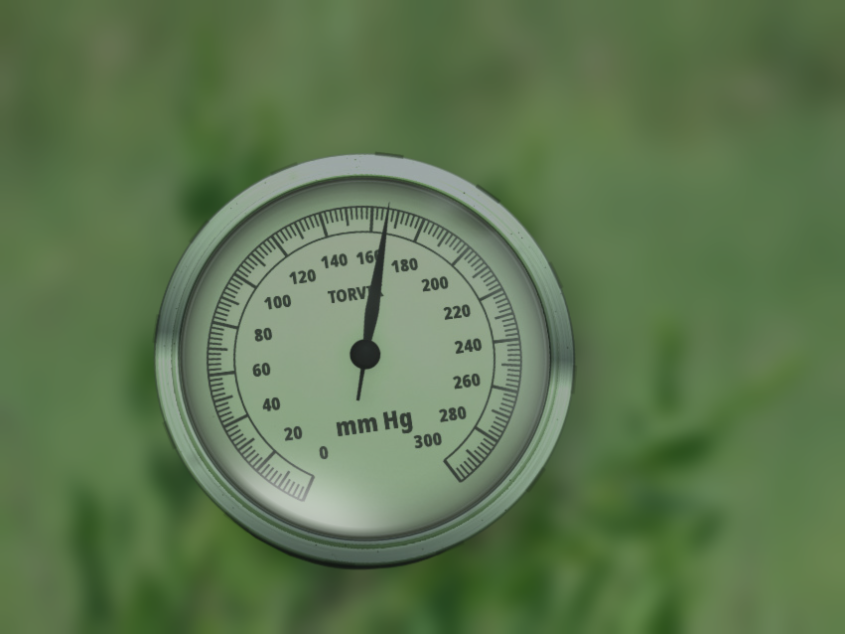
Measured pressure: 166 mmHg
